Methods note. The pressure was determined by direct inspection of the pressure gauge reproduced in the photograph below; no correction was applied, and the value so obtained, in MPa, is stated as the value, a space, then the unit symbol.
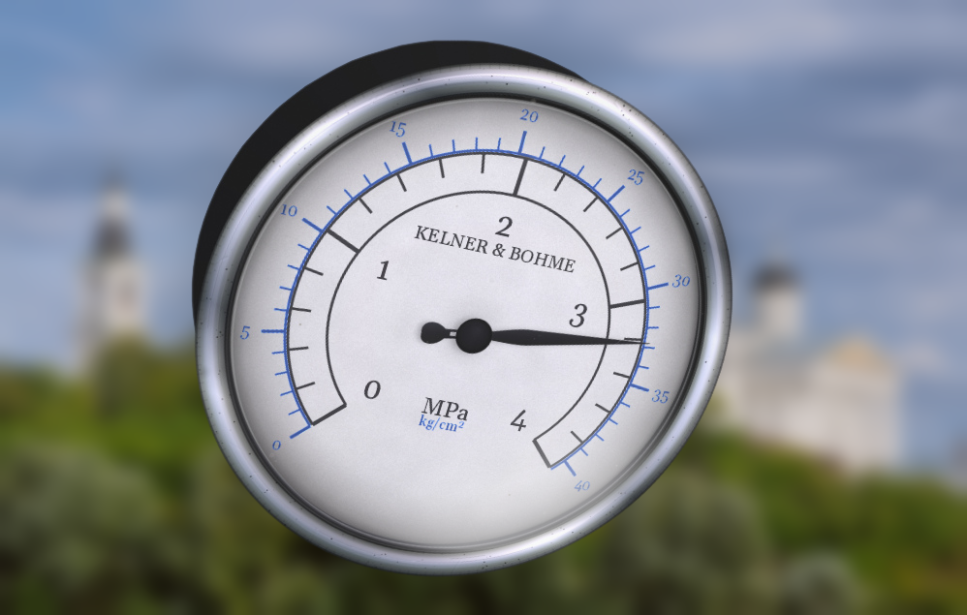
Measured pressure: 3.2 MPa
